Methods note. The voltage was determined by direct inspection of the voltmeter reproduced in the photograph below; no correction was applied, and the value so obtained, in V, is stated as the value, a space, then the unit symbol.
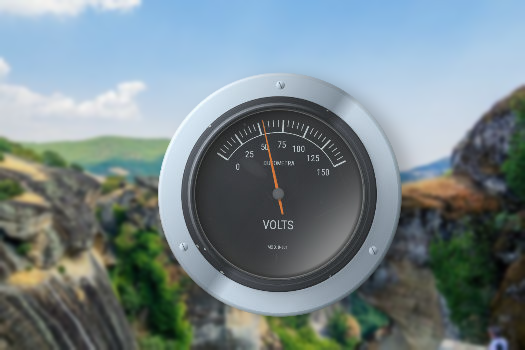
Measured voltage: 55 V
